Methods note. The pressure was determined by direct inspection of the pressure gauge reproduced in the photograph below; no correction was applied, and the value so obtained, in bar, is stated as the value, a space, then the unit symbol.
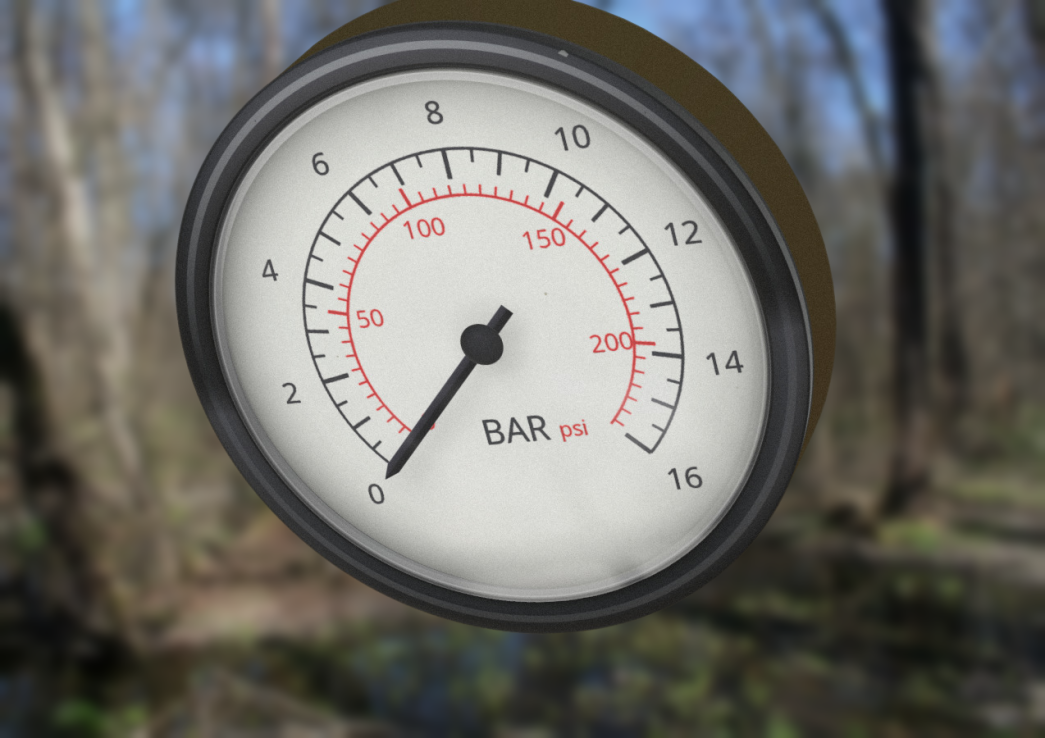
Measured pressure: 0 bar
